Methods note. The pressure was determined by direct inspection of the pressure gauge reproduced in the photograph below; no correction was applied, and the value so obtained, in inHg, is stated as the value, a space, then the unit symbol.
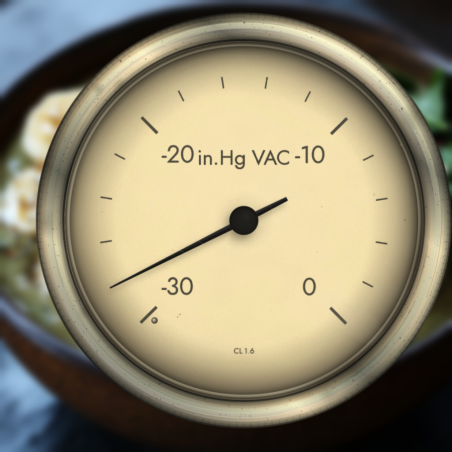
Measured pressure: -28 inHg
